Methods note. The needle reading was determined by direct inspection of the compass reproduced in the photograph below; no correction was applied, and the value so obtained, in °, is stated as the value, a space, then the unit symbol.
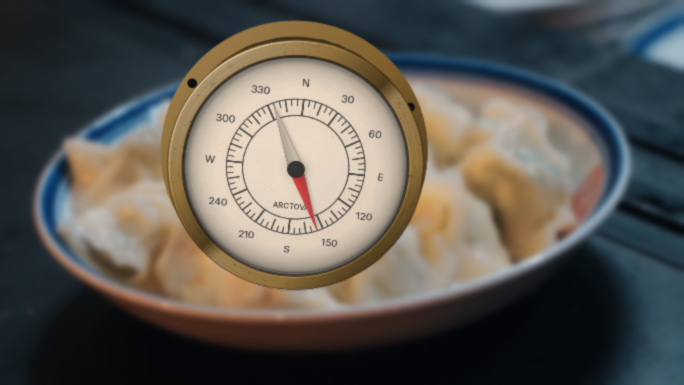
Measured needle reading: 155 °
